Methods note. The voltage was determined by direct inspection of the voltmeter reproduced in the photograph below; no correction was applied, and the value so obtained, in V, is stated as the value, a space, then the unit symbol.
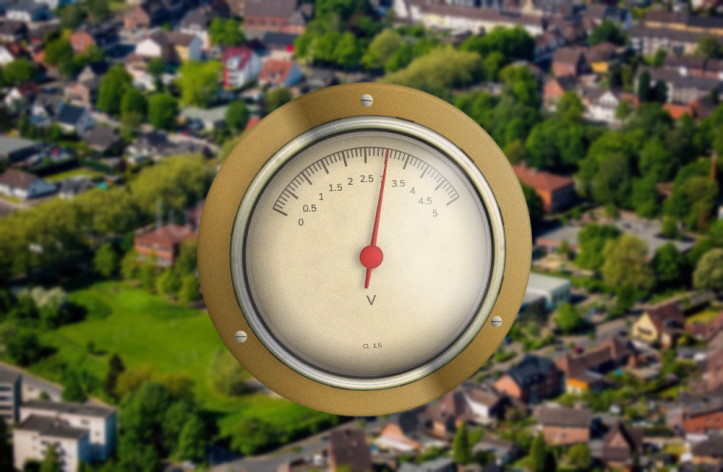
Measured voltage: 3 V
